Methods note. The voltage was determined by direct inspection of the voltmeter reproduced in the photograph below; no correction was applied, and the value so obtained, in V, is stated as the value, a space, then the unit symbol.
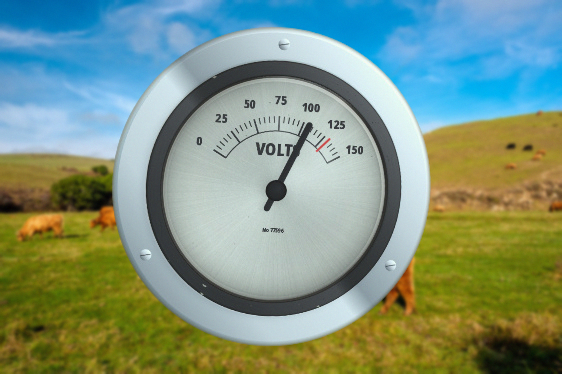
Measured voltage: 105 V
